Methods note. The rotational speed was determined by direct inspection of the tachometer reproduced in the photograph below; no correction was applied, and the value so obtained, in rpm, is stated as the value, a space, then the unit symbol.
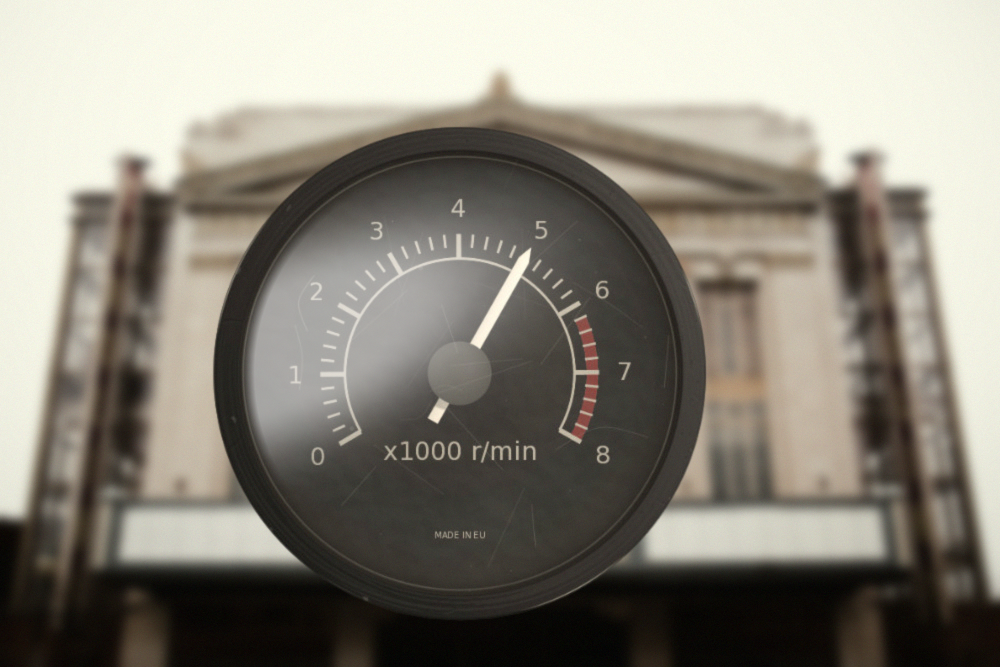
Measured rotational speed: 5000 rpm
